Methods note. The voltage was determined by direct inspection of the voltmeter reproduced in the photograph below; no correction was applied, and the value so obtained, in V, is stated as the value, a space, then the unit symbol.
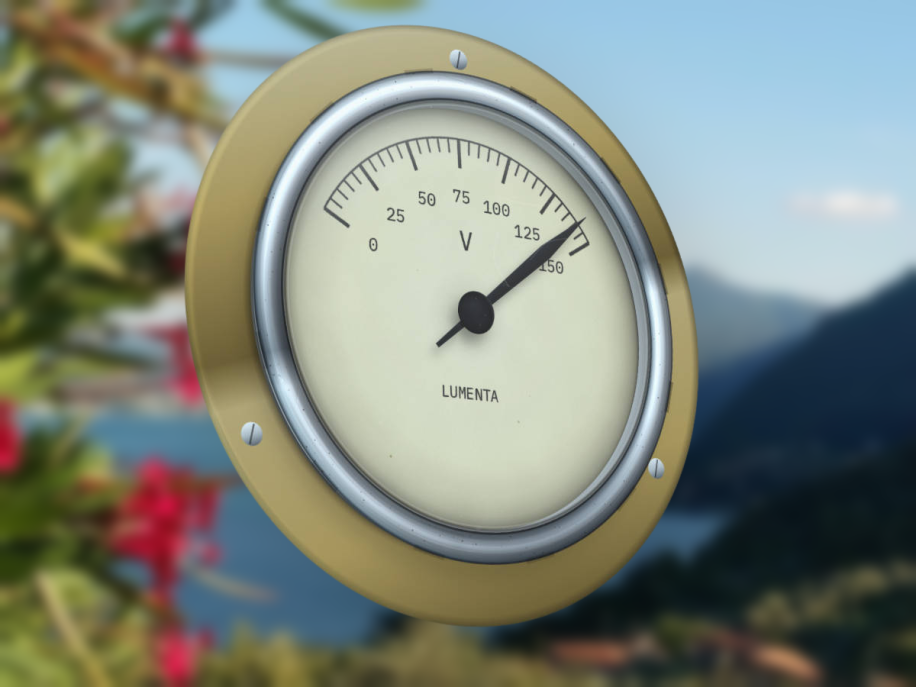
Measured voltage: 140 V
